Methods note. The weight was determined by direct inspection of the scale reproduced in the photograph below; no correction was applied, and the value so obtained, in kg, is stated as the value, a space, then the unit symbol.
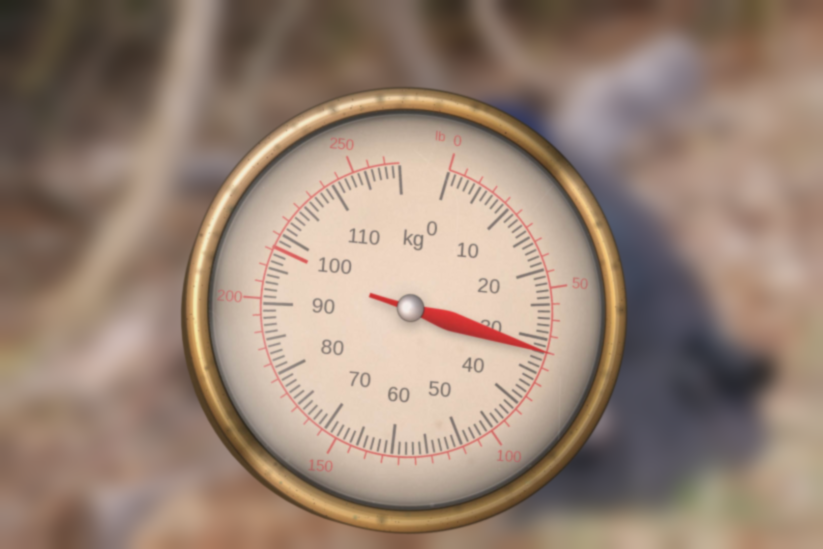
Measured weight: 32 kg
